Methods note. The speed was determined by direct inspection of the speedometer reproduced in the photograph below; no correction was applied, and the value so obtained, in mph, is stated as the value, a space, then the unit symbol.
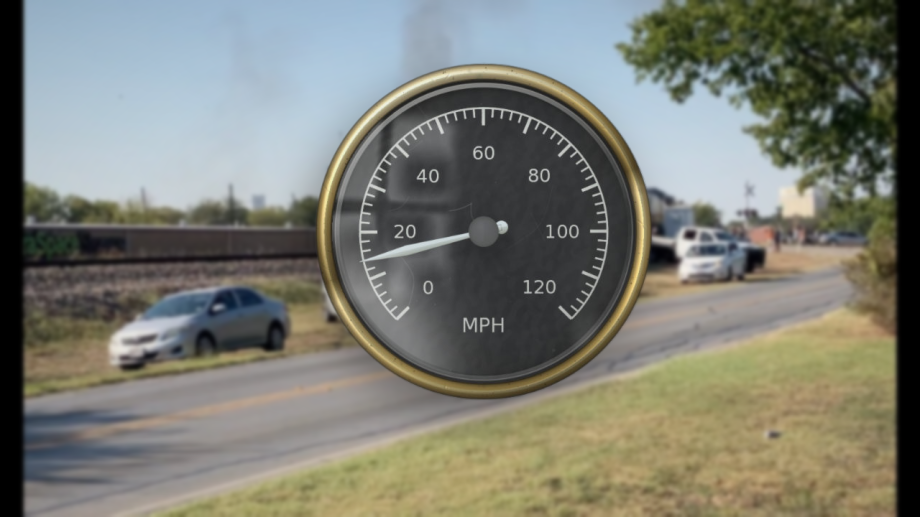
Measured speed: 14 mph
